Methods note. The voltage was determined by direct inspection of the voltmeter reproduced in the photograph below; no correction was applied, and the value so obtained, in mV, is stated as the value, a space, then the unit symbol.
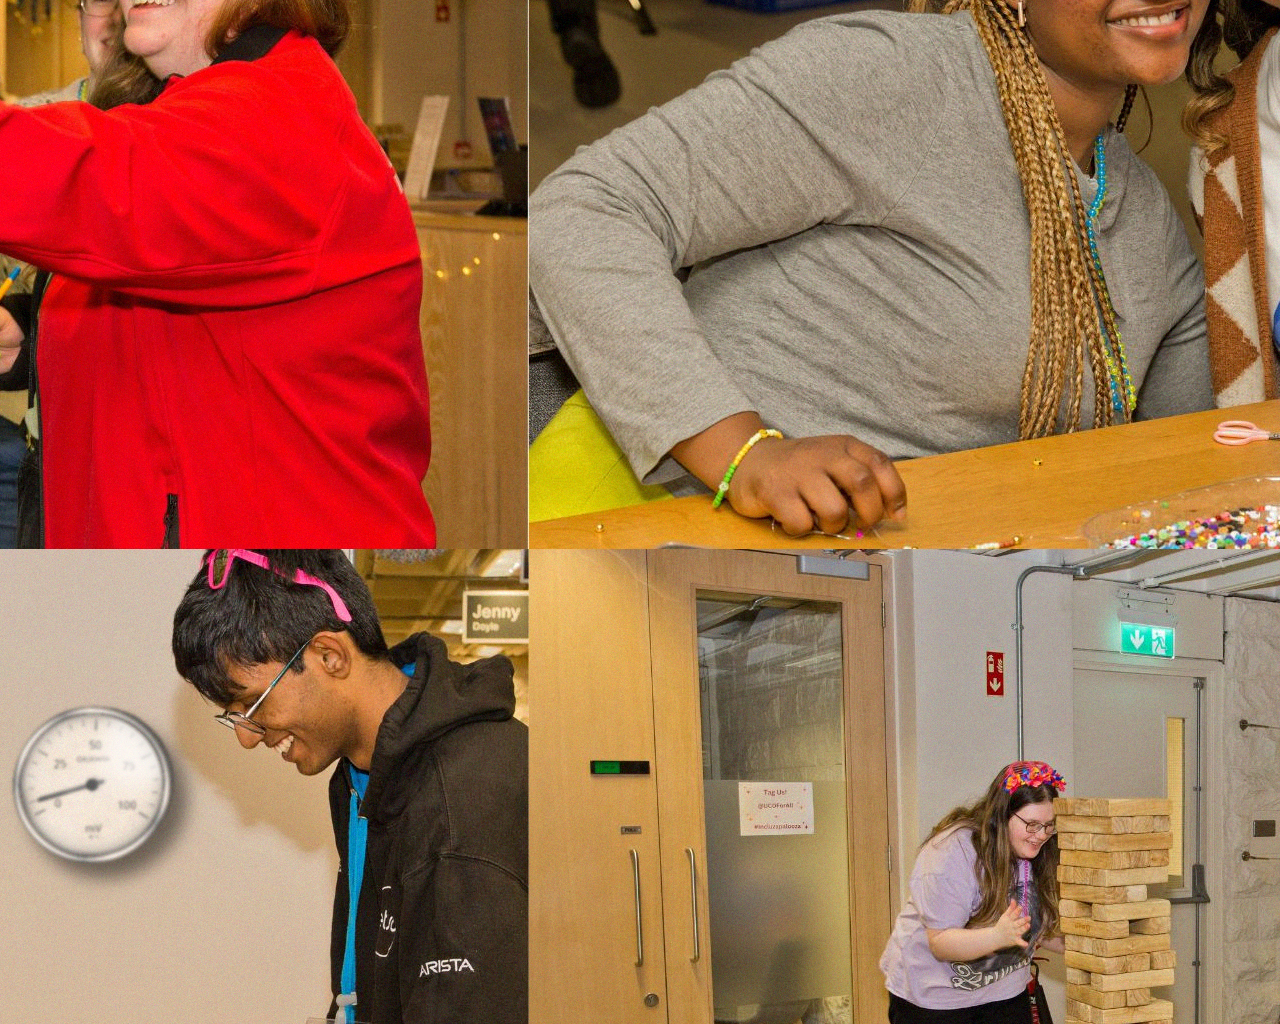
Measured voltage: 5 mV
